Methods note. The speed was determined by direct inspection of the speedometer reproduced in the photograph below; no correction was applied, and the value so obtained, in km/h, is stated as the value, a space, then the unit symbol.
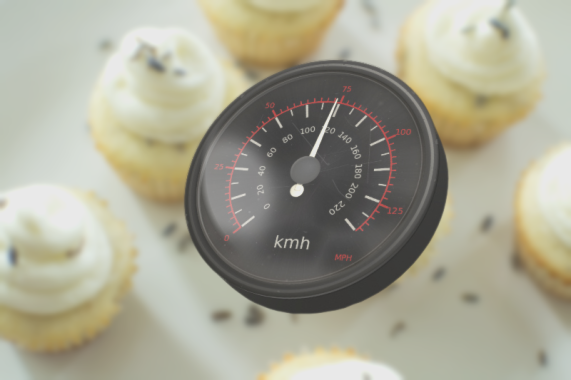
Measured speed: 120 km/h
